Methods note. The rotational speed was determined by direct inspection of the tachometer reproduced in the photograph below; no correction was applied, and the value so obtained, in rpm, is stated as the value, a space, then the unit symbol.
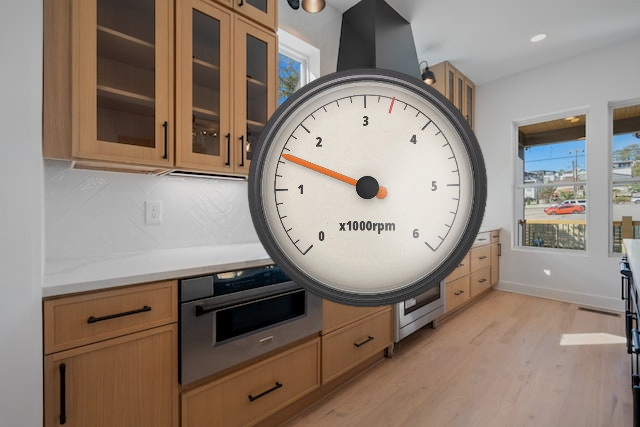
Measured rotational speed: 1500 rpm
